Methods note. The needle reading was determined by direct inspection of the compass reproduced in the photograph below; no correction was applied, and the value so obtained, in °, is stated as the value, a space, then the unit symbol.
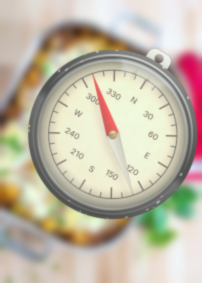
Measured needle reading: 310 °
